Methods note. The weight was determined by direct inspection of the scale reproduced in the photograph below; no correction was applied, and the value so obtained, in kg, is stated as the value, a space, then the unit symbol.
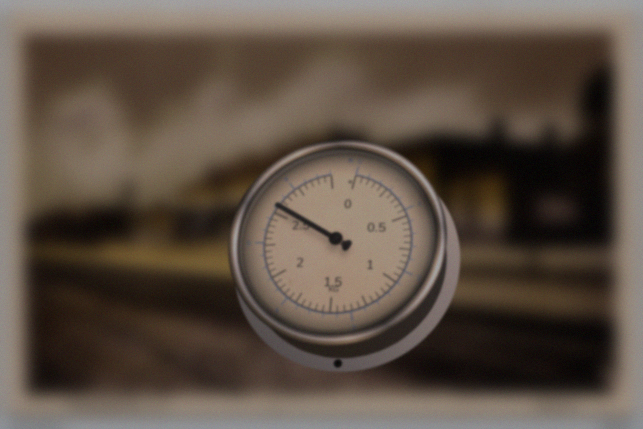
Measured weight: 2.55 kg
